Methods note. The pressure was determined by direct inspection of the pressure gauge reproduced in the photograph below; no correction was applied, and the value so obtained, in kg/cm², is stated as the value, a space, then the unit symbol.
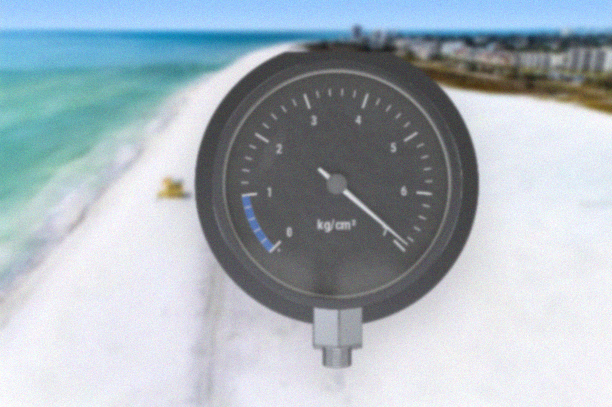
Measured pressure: 6.9 kg/cm²
